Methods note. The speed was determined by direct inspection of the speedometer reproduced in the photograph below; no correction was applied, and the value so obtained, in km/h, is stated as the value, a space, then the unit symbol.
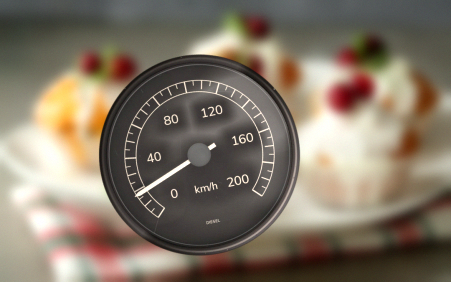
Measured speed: 17.5 km/h
